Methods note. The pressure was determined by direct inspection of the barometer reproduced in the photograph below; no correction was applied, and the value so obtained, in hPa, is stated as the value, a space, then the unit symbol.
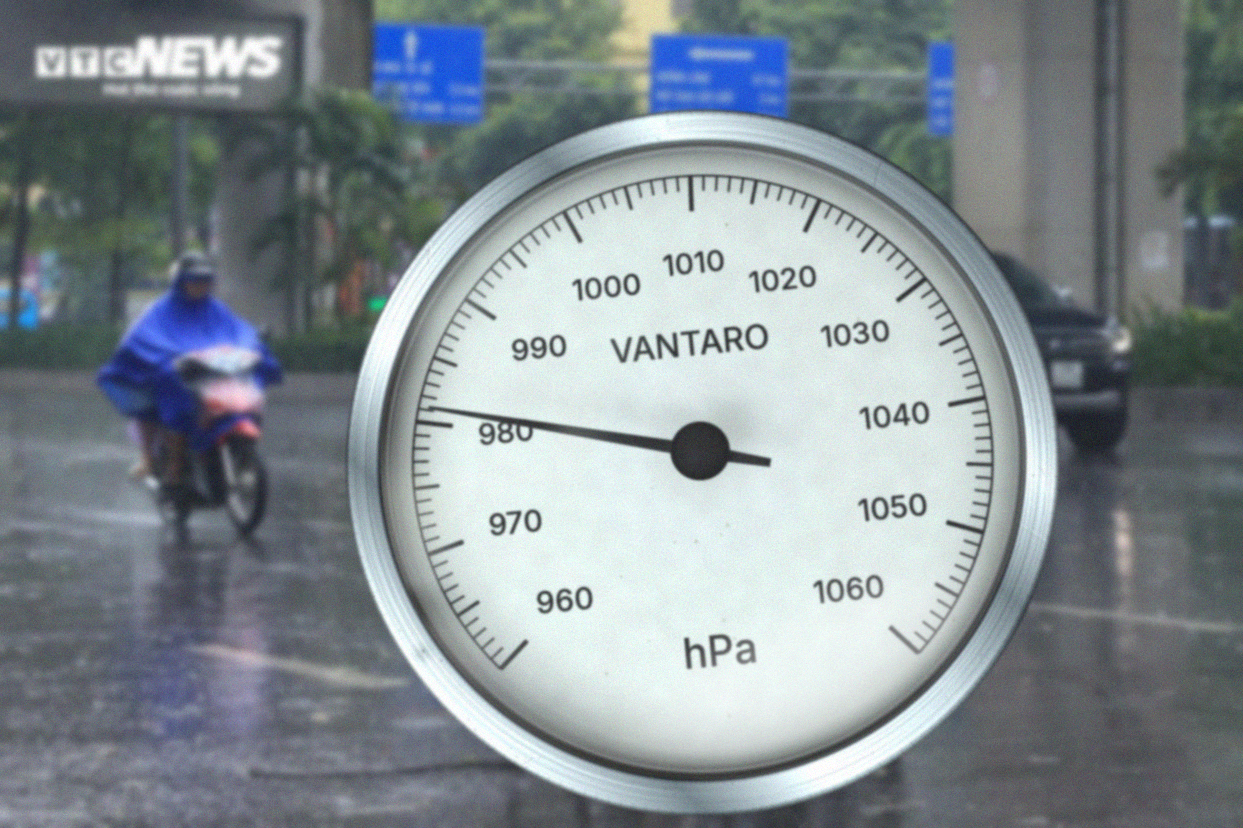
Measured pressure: 981 hPa
